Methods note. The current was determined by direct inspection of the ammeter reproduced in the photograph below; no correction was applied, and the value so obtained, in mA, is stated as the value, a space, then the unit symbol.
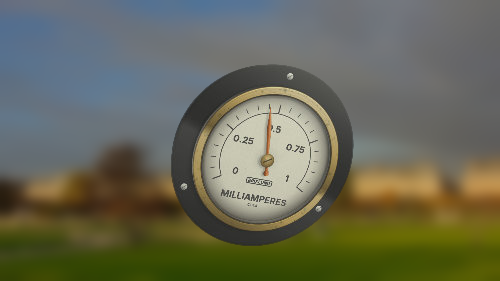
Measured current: 0.45 mA
